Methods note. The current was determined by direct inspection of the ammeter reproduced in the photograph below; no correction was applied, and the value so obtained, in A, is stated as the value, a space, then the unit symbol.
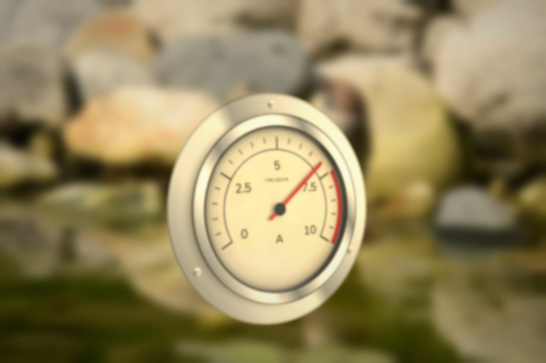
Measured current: 7 A
